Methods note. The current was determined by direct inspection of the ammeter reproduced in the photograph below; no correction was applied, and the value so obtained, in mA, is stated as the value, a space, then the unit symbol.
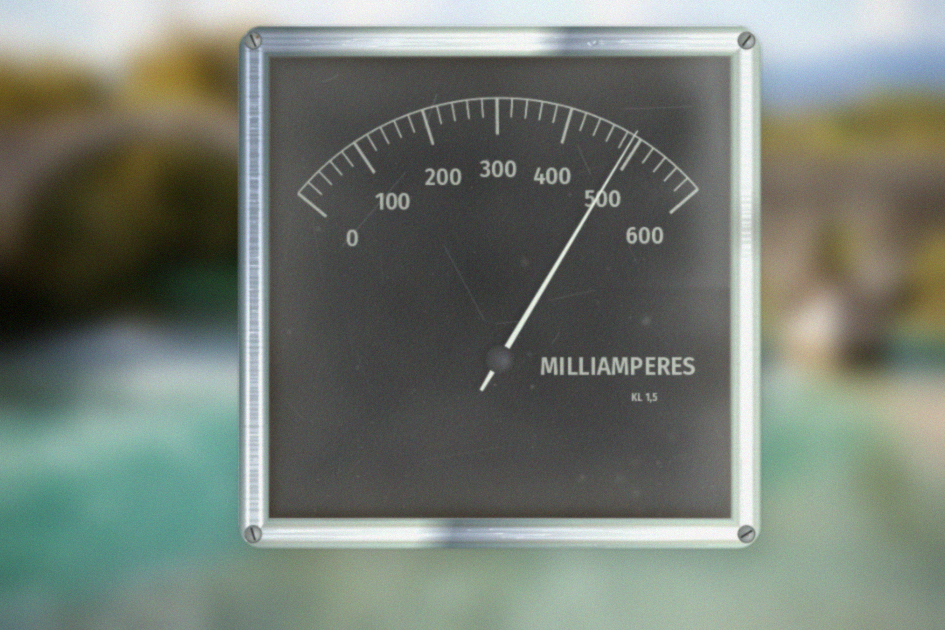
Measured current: 490 mA
